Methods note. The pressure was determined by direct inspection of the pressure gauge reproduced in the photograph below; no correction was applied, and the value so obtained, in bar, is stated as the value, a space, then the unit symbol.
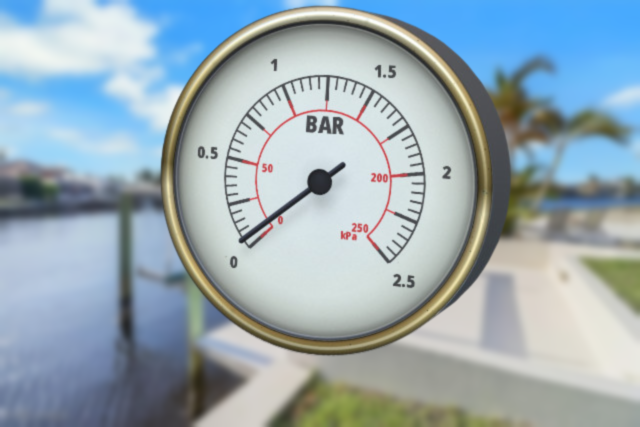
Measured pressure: 0.05 bar
